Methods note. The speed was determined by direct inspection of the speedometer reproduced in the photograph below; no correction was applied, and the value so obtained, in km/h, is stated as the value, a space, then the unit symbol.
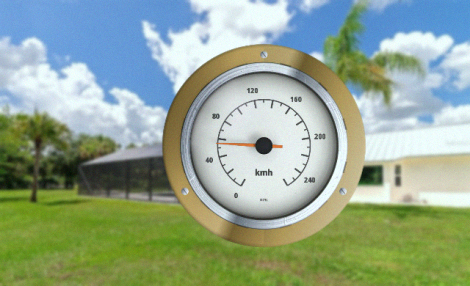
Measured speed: 55 km/h
